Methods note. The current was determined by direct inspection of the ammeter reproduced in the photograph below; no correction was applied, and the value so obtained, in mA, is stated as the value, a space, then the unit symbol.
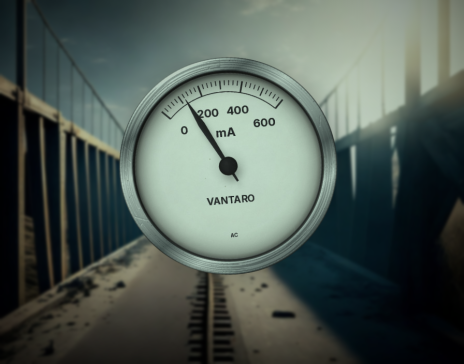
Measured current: 120 mA
